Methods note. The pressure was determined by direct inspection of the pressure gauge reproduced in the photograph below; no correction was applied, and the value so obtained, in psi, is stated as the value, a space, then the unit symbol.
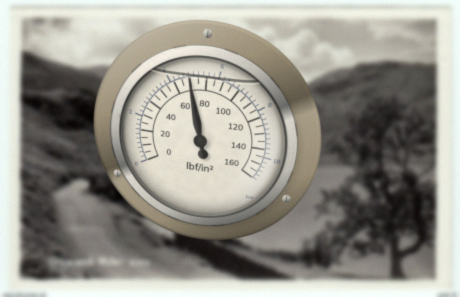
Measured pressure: 70 psi
